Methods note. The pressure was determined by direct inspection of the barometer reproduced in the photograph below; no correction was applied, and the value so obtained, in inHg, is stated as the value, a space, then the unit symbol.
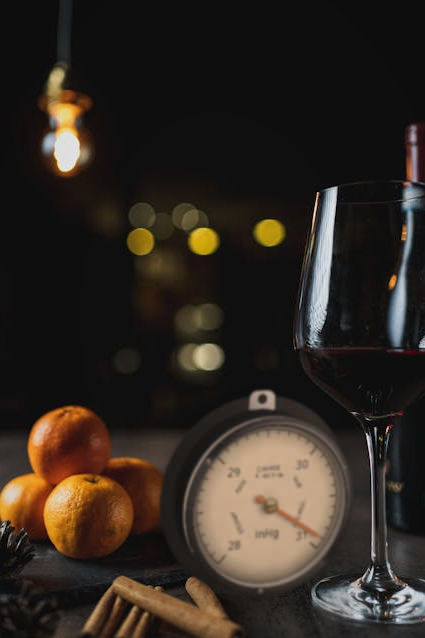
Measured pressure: 30.9 inHg
